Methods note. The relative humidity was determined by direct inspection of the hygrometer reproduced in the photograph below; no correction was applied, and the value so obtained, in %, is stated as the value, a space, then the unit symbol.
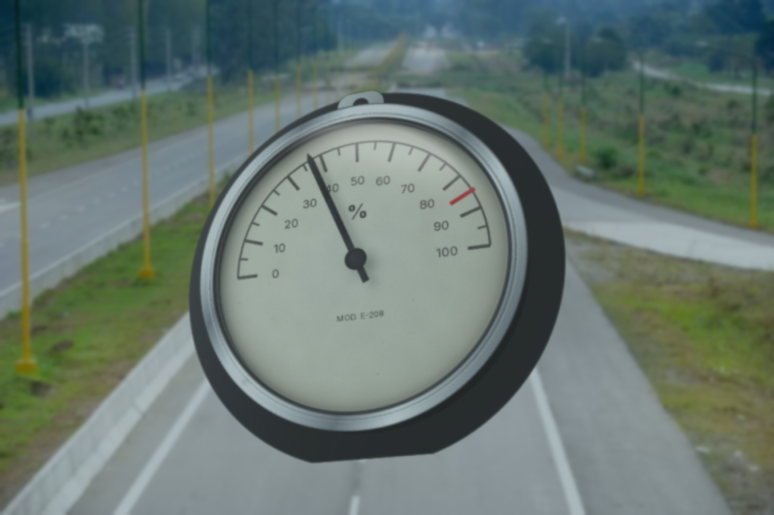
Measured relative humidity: 37.5 %
